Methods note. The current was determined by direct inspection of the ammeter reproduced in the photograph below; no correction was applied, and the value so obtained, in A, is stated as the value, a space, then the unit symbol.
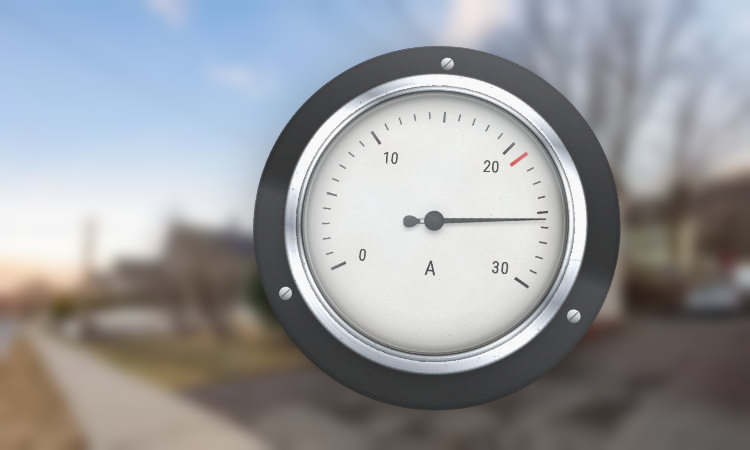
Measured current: 25.5 A
